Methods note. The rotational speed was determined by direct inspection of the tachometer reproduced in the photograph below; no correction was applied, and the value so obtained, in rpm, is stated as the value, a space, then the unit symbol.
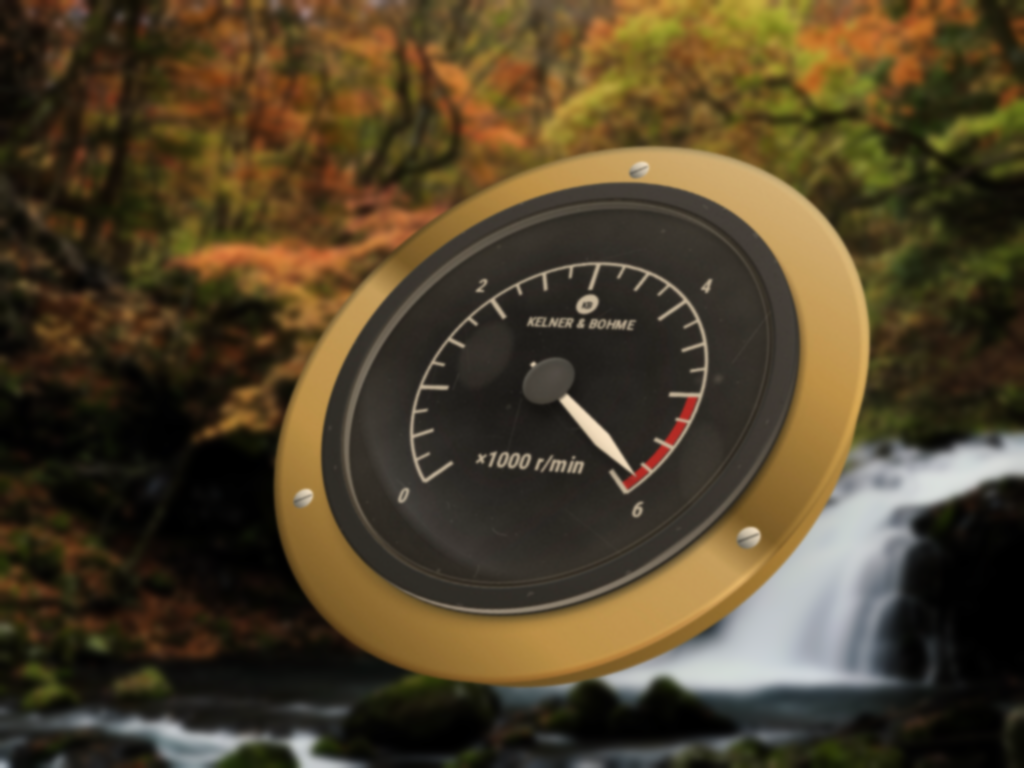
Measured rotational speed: 5875 rpm
